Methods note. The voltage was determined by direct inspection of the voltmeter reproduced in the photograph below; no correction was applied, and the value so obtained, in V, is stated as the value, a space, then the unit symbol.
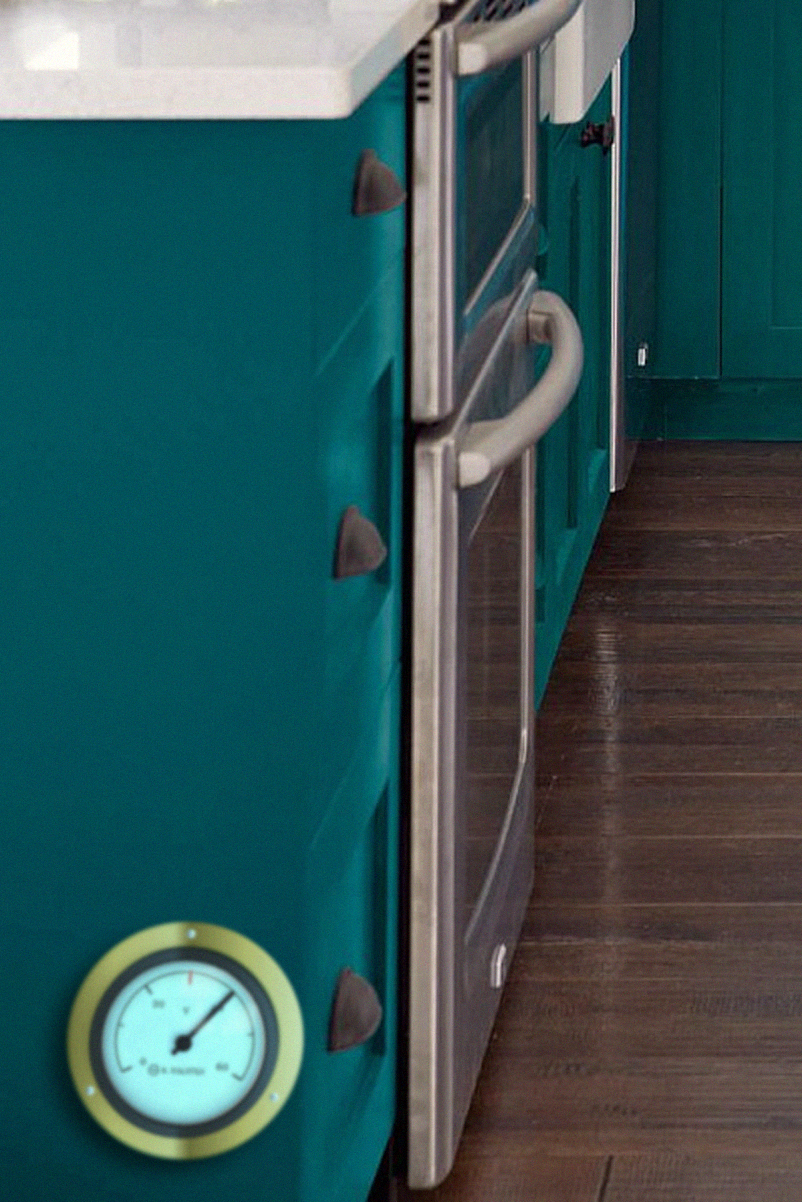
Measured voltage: 40 V
